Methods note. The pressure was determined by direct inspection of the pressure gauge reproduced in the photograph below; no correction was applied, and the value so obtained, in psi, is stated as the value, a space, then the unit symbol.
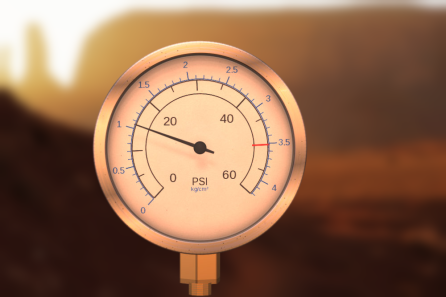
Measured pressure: 15 psi
